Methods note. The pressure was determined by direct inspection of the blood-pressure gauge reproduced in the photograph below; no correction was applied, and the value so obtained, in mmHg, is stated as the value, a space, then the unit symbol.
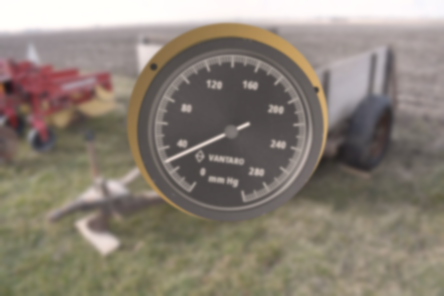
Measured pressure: 30 mmHg
